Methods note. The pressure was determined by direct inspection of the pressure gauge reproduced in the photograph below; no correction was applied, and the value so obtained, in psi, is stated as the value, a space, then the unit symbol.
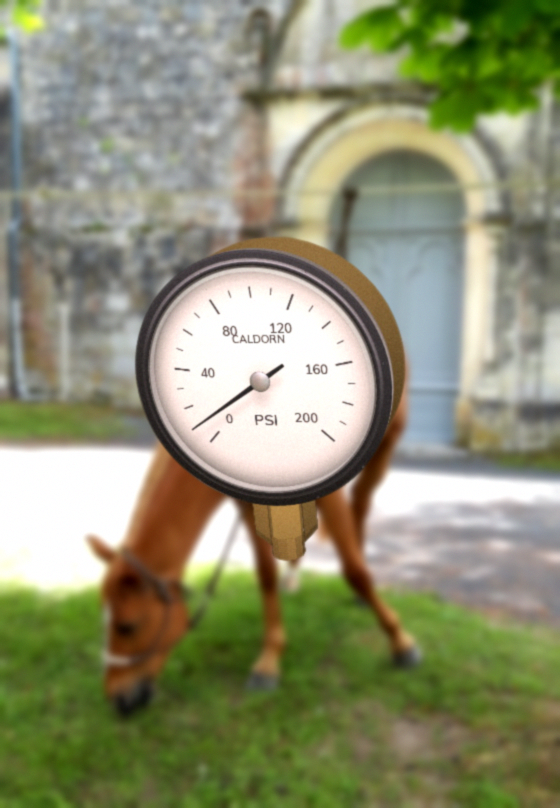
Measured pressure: 10 psi
